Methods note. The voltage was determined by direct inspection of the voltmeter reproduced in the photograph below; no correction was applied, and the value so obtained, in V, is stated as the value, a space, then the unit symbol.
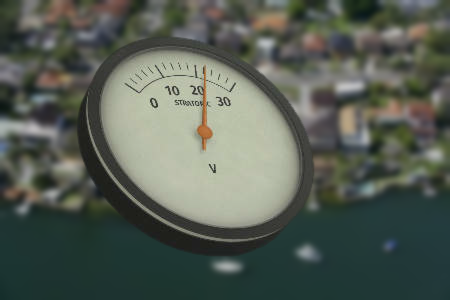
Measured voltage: 22 V
